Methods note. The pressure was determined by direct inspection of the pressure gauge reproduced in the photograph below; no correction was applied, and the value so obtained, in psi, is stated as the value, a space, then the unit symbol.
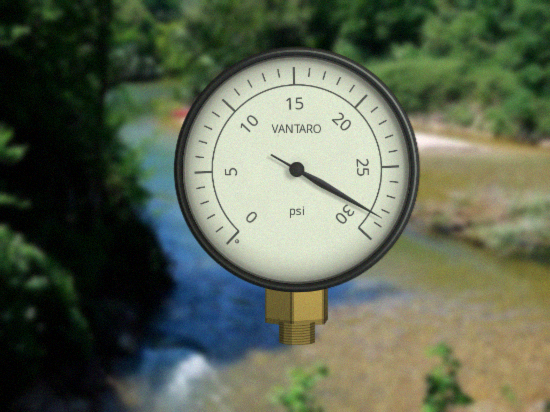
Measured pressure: 28.5 psi
